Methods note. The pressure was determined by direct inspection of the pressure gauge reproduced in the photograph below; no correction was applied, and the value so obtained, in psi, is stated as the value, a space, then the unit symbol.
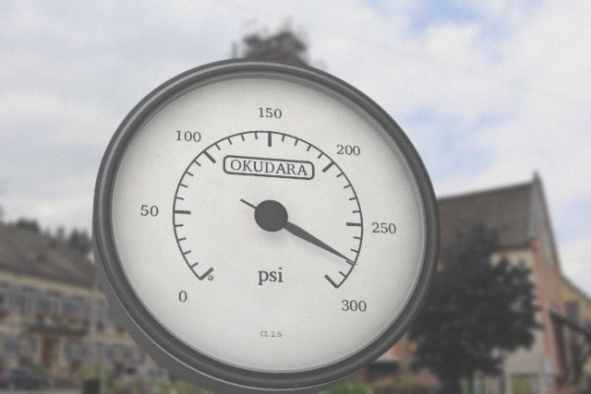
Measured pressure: 280 psi
